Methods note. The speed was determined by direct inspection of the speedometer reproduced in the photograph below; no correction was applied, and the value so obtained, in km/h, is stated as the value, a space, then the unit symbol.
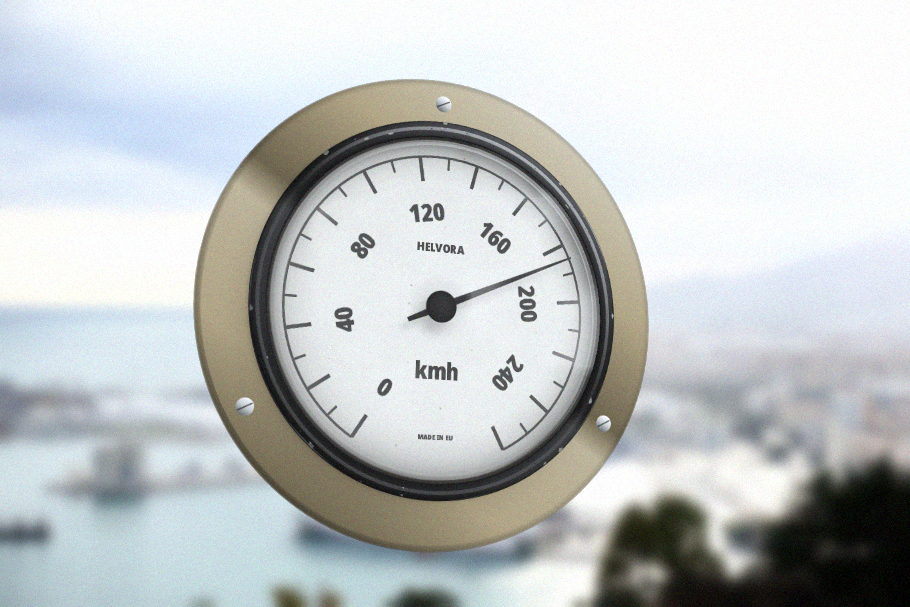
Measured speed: 185 km/h
